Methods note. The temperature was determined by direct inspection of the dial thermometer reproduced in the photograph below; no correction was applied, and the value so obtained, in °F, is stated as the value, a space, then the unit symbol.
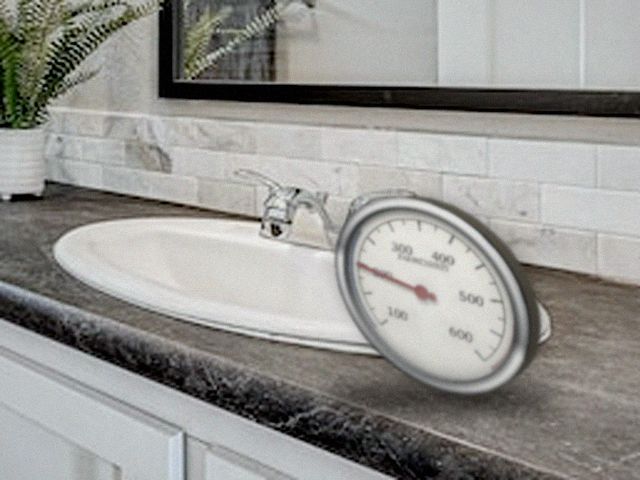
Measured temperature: 200 °F
